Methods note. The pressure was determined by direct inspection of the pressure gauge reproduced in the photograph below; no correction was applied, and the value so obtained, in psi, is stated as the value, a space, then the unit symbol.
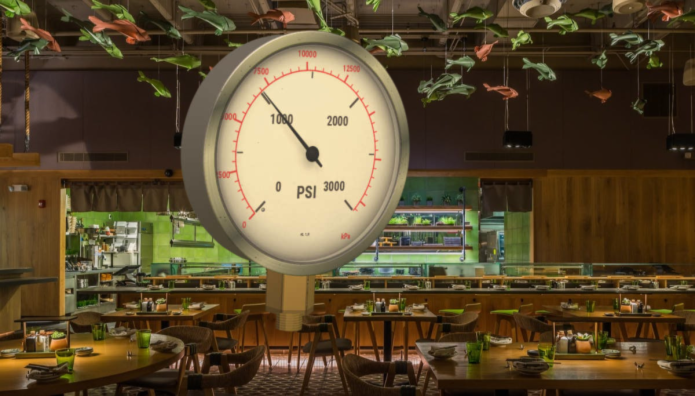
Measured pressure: 1000 psi
